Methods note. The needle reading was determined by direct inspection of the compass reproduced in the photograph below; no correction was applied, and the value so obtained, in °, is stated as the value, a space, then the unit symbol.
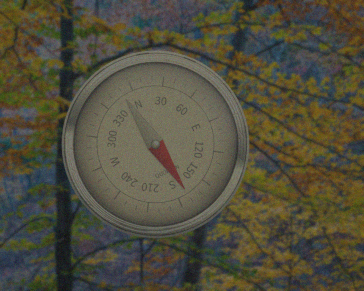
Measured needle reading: 170 °
